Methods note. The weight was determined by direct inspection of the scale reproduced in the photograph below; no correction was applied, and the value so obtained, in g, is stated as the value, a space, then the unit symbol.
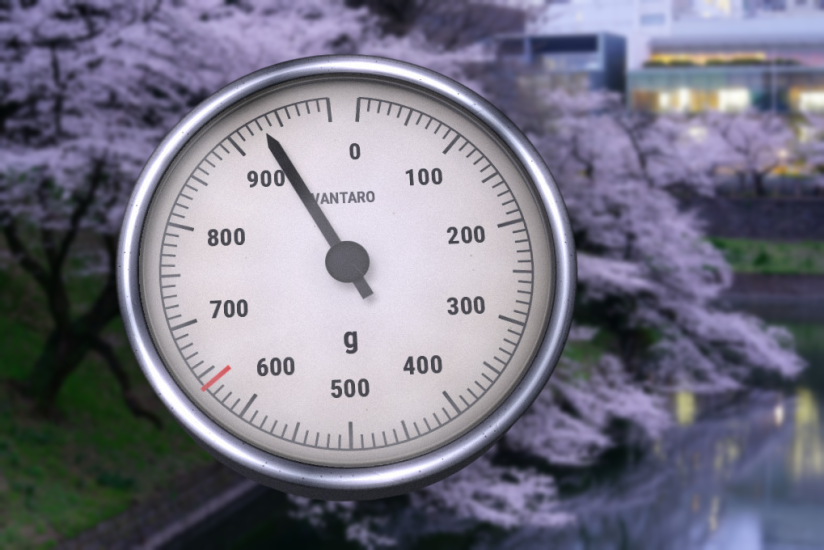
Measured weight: 930 g
